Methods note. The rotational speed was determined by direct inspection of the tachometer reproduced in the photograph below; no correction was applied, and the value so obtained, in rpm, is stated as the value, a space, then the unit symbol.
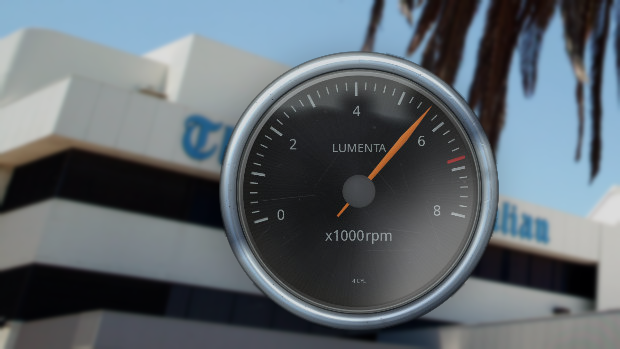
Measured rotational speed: 5600 rpm
